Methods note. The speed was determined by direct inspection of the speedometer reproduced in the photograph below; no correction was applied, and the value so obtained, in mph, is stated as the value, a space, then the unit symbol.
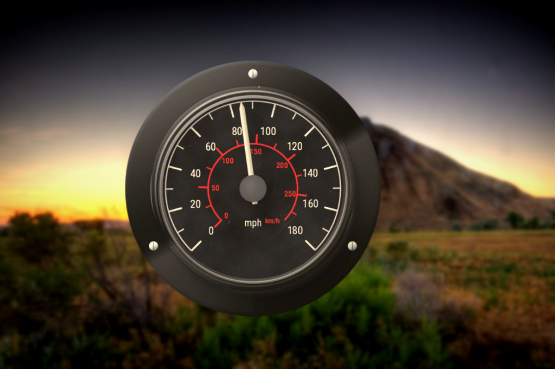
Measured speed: 85 mph
